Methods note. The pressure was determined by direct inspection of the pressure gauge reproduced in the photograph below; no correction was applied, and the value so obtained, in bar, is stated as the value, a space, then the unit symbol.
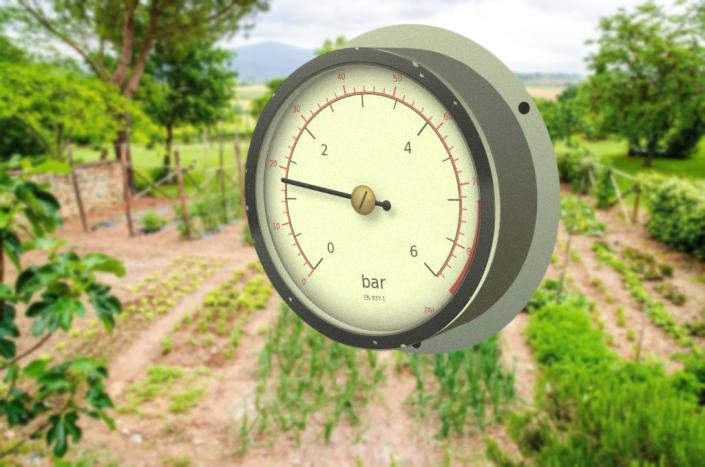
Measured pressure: 1.25 bar
